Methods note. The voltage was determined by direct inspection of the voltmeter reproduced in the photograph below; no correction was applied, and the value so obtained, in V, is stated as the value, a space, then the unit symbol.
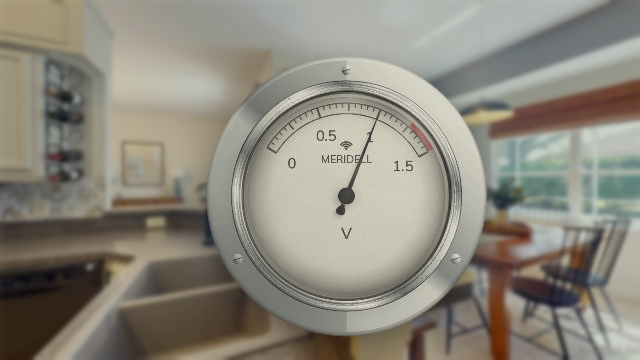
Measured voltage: 1 V
